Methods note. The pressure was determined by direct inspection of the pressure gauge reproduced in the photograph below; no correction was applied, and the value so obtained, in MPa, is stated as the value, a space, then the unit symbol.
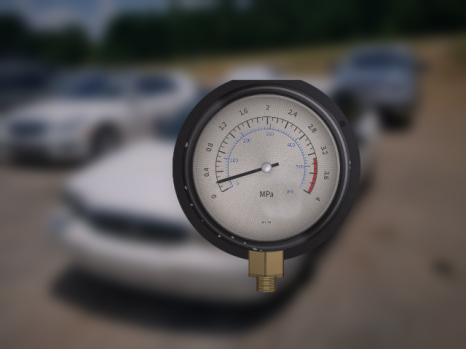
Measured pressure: 0.2 MPa
